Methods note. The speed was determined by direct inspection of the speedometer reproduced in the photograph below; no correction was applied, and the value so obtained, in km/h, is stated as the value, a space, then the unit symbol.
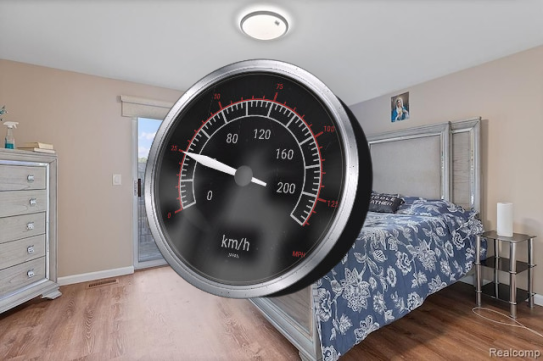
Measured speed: 40 km/h
